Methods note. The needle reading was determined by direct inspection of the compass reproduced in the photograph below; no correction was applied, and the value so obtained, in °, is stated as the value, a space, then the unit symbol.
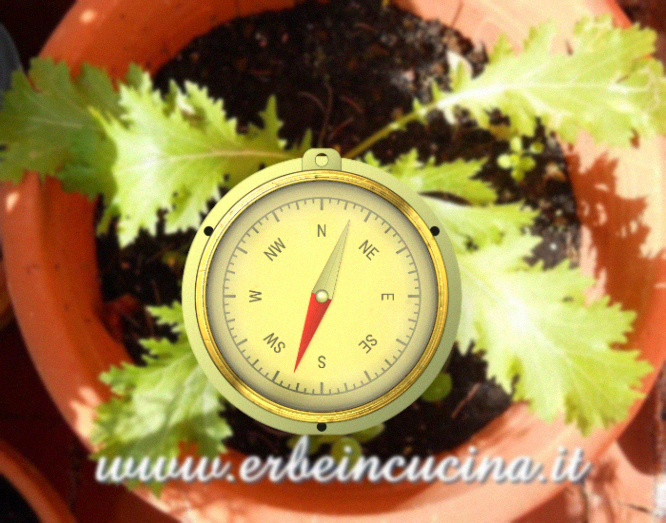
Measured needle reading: 200 °
